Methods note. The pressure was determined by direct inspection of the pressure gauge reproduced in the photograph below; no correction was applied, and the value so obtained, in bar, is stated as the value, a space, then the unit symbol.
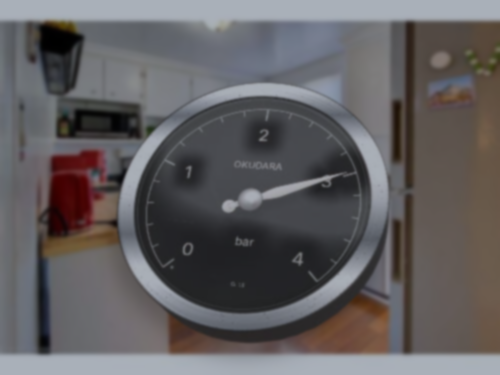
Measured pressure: 3 bar
